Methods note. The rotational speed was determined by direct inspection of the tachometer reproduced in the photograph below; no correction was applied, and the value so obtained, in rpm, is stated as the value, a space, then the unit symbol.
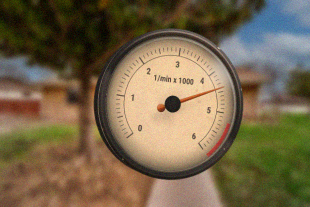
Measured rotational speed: 4400 rpm
